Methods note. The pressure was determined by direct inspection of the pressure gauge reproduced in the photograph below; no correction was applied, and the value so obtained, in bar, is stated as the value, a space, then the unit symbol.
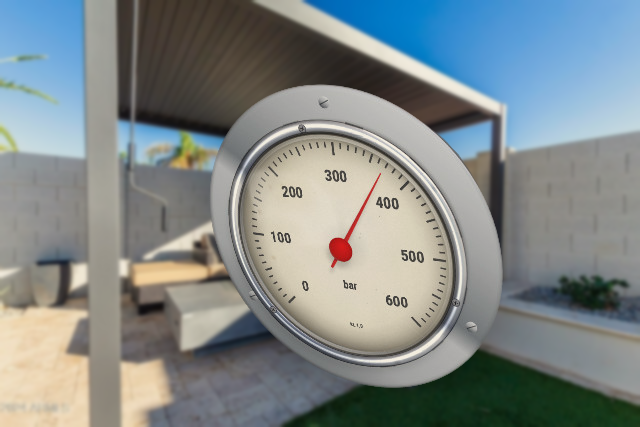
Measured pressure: 370 bar
